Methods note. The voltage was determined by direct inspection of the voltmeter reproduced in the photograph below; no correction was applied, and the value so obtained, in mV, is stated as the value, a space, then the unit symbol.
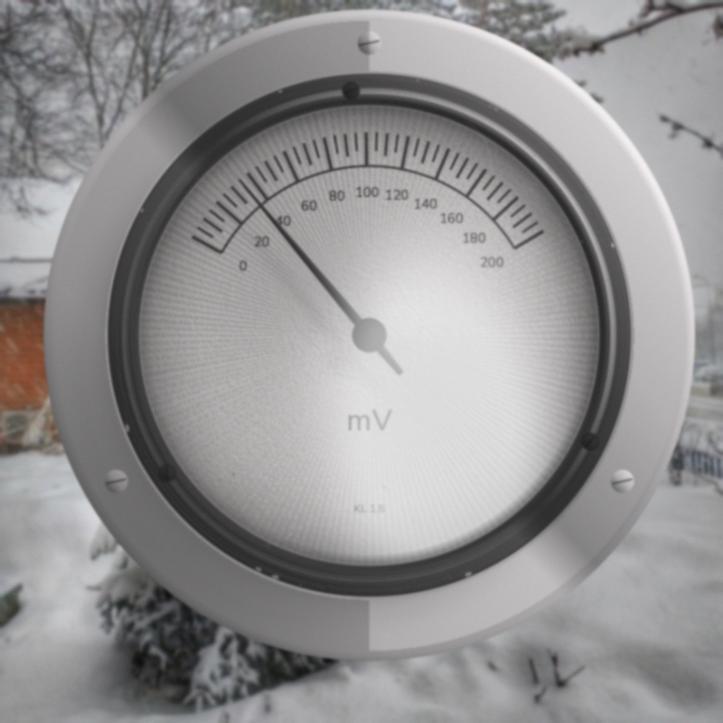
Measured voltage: 35 mV
